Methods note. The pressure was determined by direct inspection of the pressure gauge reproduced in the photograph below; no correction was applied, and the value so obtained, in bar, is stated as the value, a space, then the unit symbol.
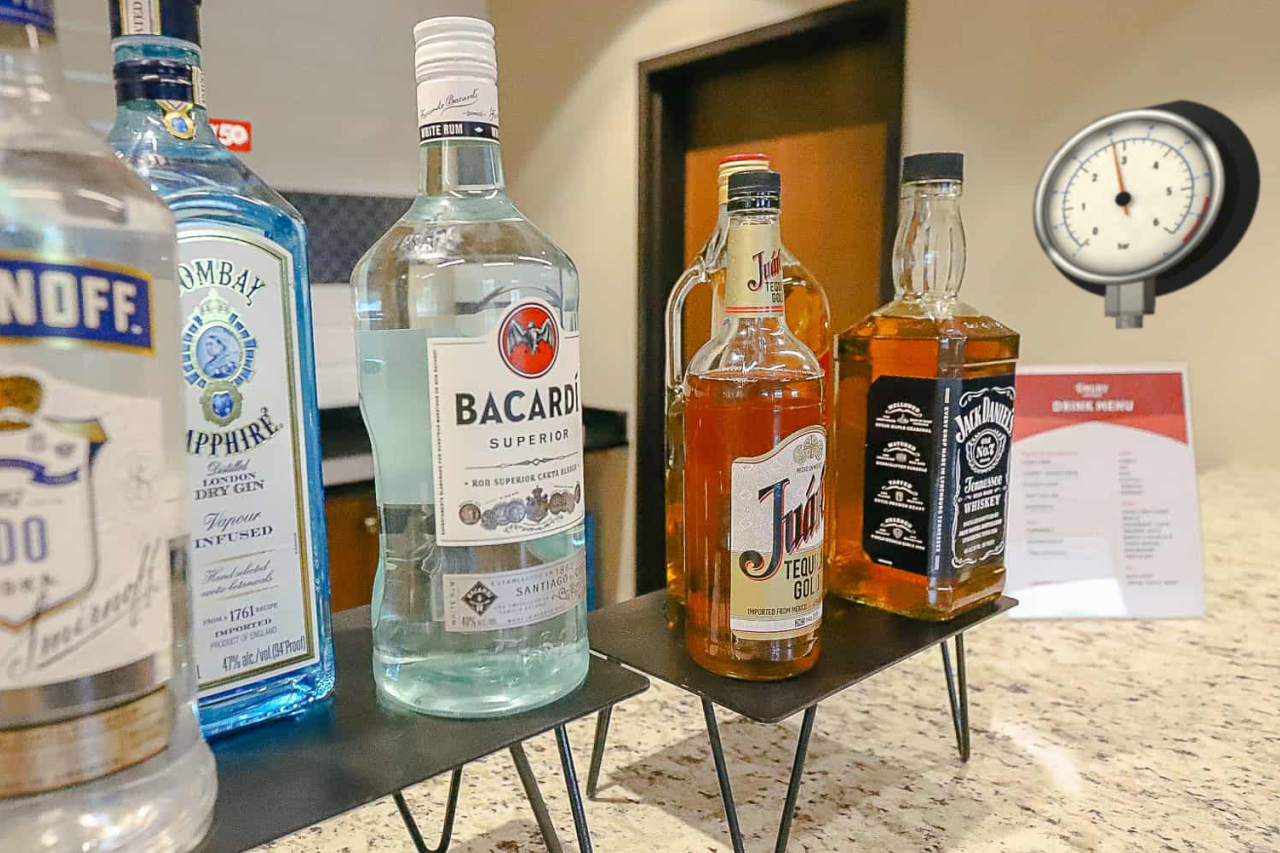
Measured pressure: 2.8 bar
